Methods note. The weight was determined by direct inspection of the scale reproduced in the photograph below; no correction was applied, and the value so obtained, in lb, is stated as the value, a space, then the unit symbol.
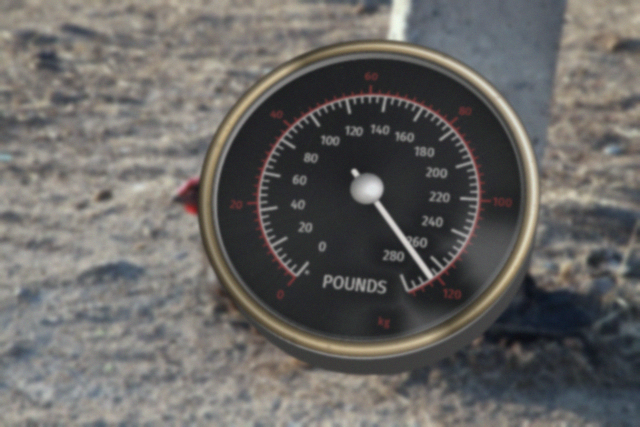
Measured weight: 268 lb
